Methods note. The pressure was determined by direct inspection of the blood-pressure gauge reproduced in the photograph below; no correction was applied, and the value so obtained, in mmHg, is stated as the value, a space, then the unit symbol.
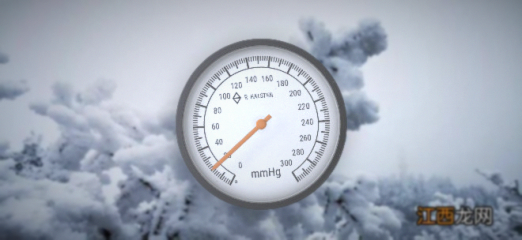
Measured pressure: 20 mmHg
